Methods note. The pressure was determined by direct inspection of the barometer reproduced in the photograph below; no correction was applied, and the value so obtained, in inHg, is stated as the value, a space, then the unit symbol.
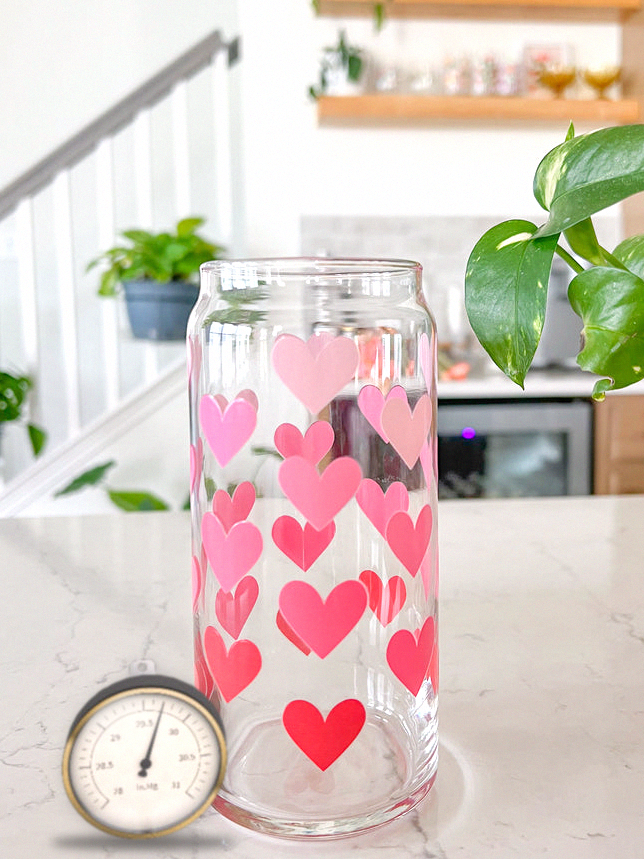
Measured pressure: 29.7 inHg
